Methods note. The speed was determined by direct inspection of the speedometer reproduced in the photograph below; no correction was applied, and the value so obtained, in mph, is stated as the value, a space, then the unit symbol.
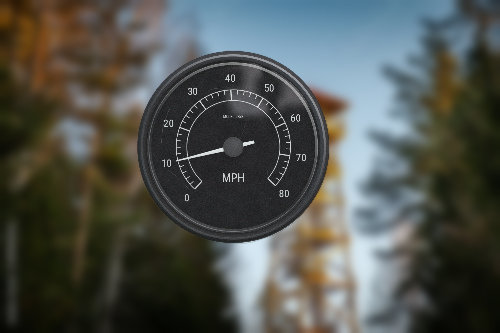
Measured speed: 10 mph
